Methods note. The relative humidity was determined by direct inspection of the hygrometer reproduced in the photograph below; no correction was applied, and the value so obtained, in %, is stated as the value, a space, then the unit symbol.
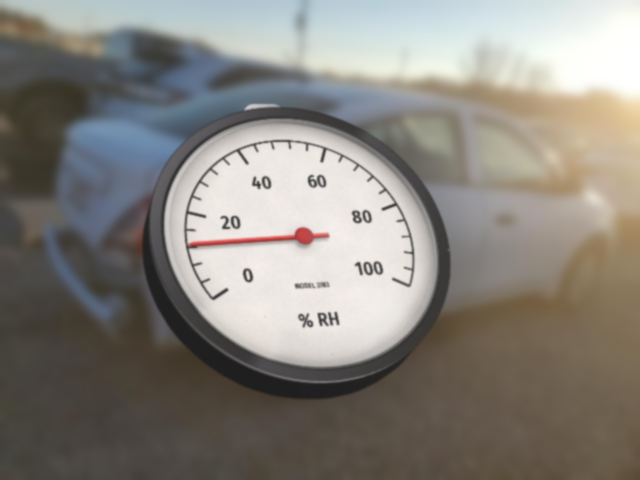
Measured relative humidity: 12 %
